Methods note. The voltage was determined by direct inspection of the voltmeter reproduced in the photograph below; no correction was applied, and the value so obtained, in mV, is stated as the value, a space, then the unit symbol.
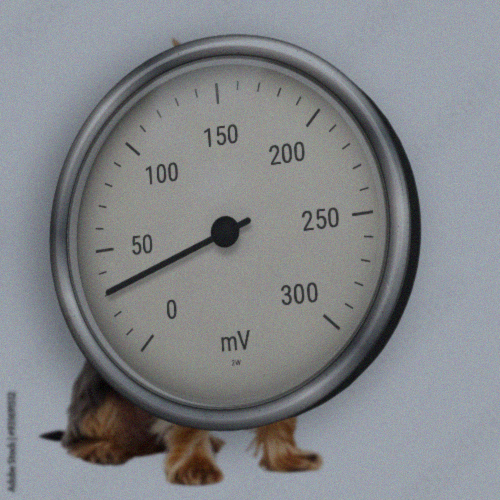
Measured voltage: 30 mV
